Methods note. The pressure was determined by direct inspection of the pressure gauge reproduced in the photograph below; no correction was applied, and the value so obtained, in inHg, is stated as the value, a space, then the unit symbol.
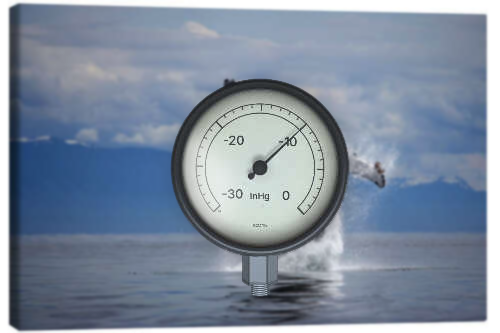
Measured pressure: -10 inHg
